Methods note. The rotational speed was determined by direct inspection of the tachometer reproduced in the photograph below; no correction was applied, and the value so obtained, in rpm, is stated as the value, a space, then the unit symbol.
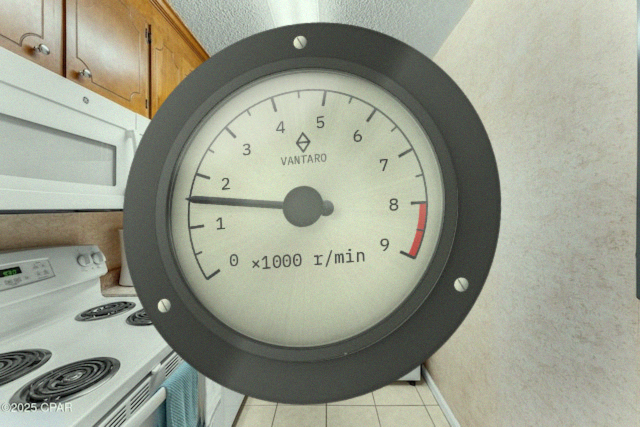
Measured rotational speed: 1500 rpm
